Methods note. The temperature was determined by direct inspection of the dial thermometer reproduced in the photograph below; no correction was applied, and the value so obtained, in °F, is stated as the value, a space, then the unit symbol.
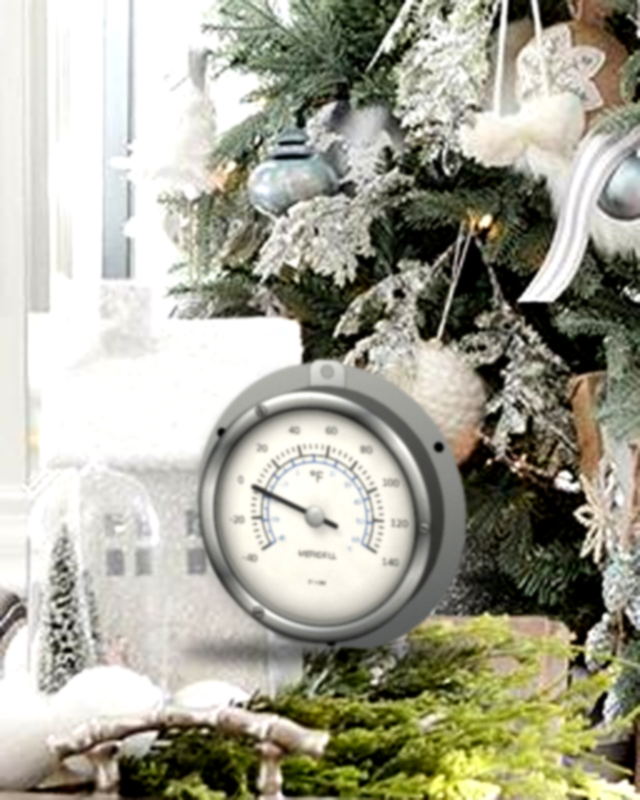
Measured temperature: 0 °F
